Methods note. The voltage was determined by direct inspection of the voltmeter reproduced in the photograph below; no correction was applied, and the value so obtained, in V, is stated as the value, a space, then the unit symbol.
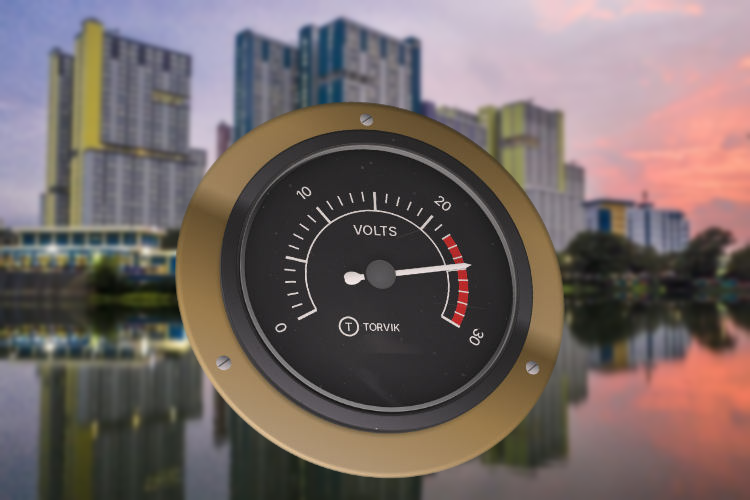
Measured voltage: 25 V
